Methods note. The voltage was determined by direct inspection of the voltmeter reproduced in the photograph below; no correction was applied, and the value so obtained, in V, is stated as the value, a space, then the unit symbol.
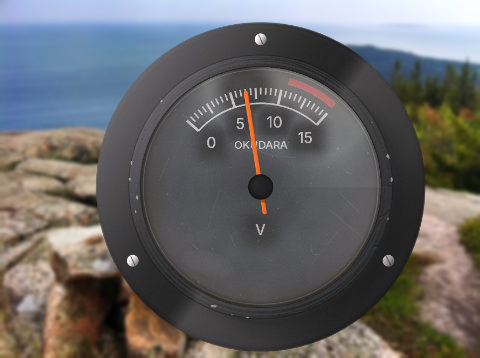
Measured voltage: 6.5 V
